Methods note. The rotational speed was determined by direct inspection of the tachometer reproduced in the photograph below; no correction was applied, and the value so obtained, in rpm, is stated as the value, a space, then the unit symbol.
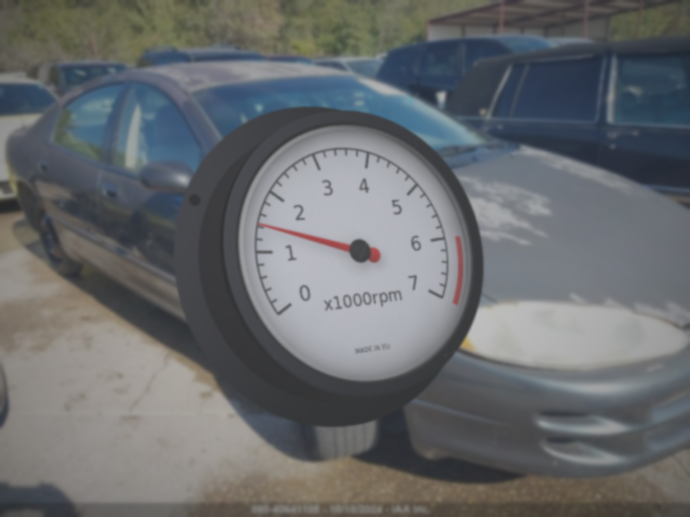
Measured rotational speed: 1400 rpm
